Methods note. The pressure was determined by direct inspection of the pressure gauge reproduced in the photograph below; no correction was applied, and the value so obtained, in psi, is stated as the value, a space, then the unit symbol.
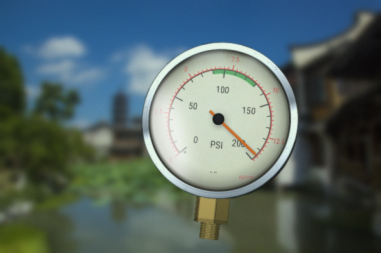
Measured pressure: 195 psi
